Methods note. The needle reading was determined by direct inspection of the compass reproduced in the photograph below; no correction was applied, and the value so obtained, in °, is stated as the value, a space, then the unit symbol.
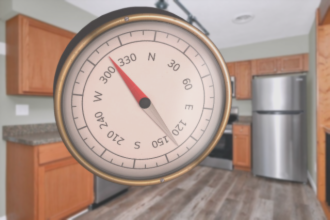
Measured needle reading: 315 °
